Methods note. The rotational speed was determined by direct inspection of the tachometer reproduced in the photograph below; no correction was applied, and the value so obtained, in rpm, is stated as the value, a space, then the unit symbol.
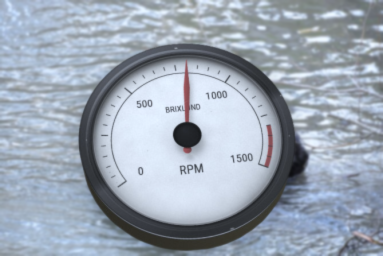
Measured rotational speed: 800 rpm
